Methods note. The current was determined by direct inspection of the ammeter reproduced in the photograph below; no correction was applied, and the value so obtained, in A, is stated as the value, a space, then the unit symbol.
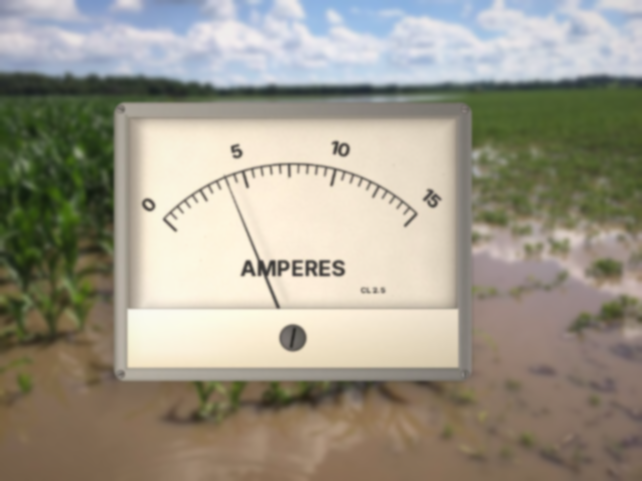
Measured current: 4 A
